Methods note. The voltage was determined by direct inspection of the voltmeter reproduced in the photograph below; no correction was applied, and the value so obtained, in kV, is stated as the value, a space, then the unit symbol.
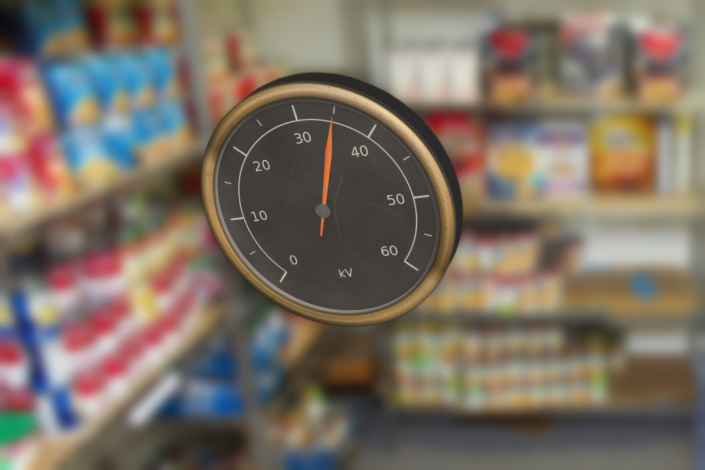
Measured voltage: 35 kV
